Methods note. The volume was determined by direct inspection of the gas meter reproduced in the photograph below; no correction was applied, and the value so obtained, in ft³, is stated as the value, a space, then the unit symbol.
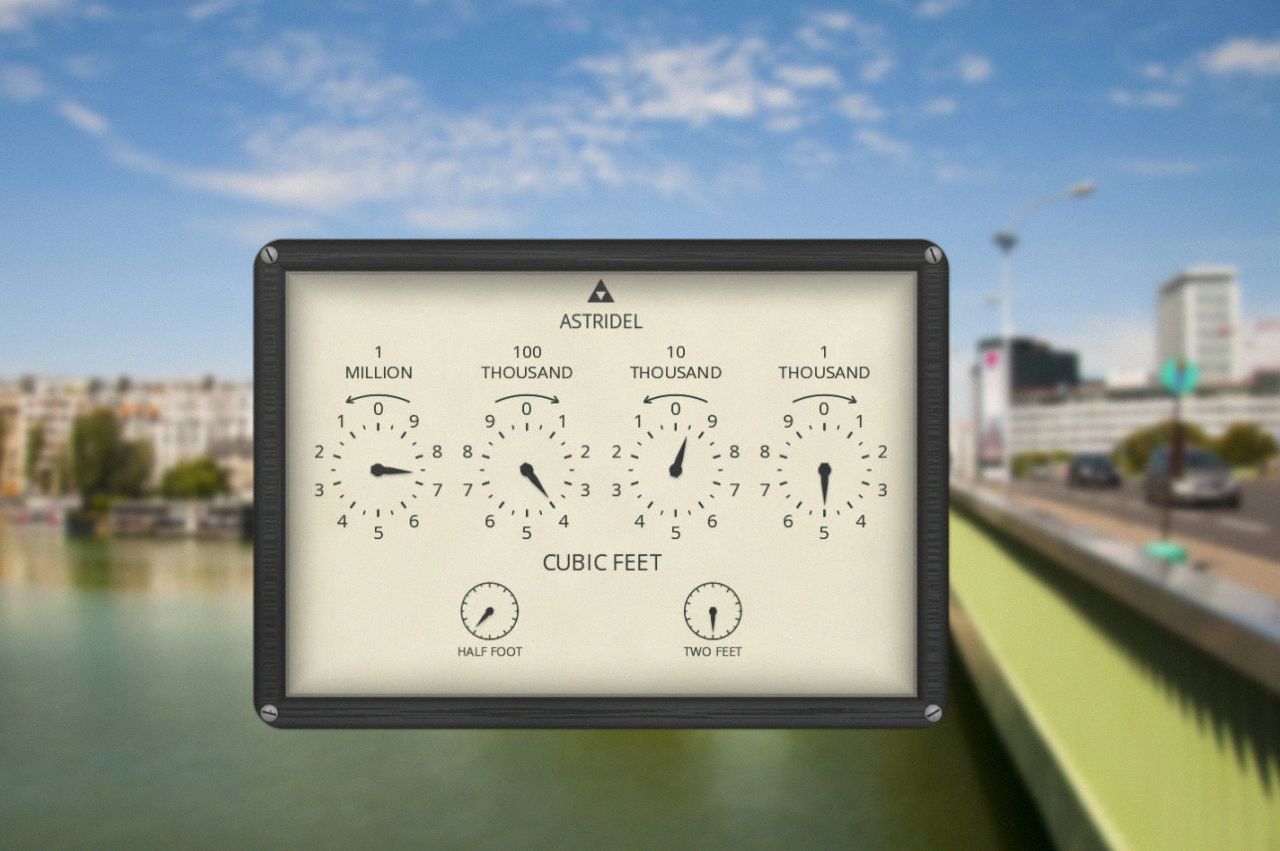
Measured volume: 739500 ft³
